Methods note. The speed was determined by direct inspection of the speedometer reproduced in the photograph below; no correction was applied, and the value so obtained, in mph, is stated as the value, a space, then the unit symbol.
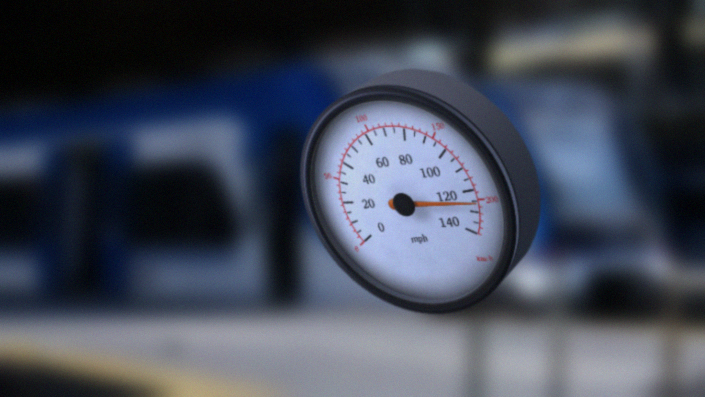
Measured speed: 125 mph
